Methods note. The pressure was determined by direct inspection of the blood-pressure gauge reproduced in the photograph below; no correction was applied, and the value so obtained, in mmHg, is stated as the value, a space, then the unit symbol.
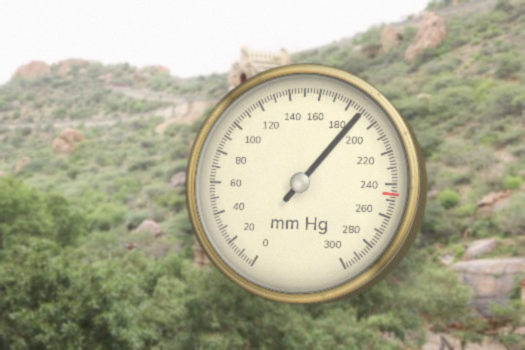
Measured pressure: 190 mmHg
